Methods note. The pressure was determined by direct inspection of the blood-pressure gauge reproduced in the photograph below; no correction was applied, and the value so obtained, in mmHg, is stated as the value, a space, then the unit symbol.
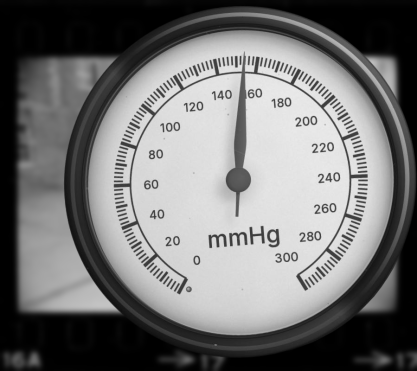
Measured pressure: 154 mmHg
